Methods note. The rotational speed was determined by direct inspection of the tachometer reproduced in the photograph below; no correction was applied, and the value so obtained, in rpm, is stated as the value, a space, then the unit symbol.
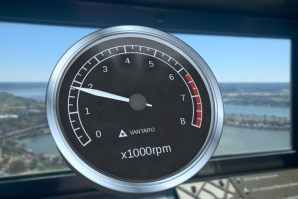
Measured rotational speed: 1750 rpm
